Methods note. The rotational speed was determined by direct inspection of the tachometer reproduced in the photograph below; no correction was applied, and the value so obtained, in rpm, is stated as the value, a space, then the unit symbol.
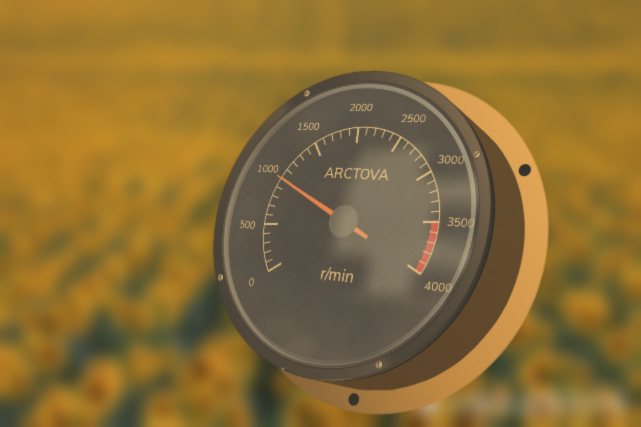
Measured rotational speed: 1000 rpm
